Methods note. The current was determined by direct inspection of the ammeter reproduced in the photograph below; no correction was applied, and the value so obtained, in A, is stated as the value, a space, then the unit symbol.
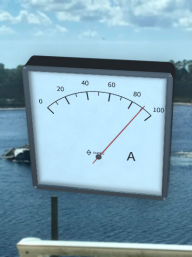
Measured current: 90 A
